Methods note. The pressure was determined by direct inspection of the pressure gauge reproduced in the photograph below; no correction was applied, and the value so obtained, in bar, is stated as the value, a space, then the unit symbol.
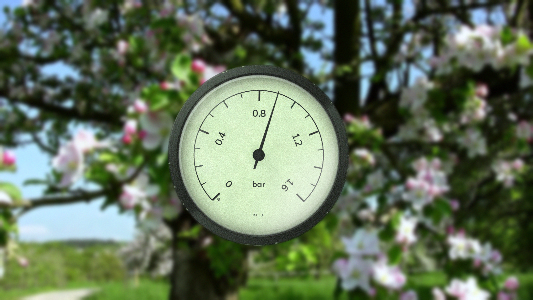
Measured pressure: 0.9 bar
